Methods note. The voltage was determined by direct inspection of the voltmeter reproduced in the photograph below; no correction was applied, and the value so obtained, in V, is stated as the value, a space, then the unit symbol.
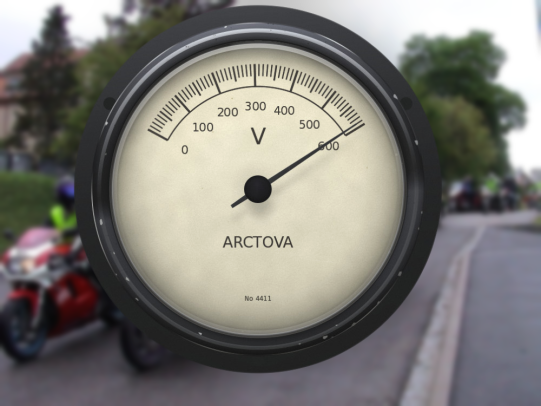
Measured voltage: 590 V
